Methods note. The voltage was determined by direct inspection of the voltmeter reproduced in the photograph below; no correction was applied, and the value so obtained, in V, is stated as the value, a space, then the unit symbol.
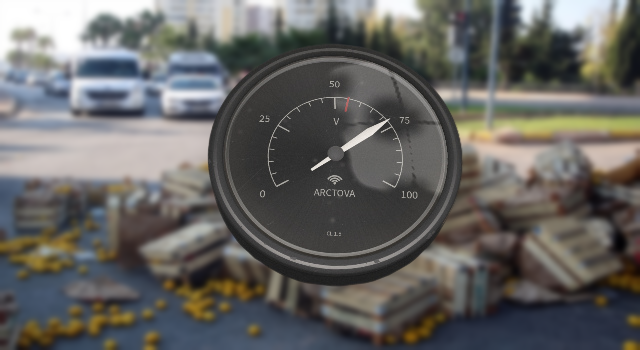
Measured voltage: 72.5 V
